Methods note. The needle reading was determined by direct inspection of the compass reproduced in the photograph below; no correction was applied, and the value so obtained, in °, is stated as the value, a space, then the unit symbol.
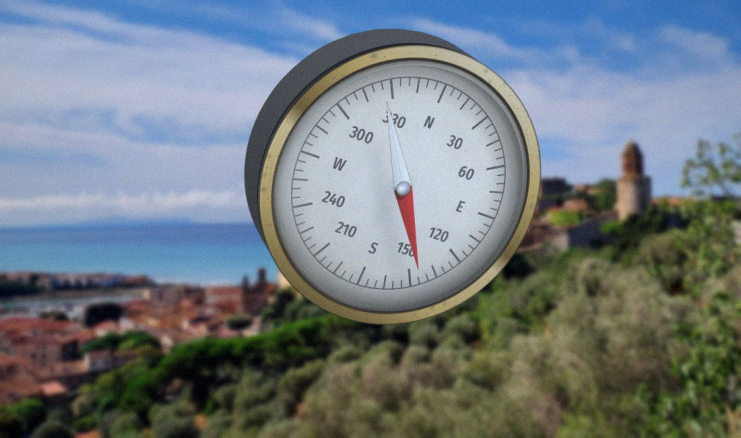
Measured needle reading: 145 °
